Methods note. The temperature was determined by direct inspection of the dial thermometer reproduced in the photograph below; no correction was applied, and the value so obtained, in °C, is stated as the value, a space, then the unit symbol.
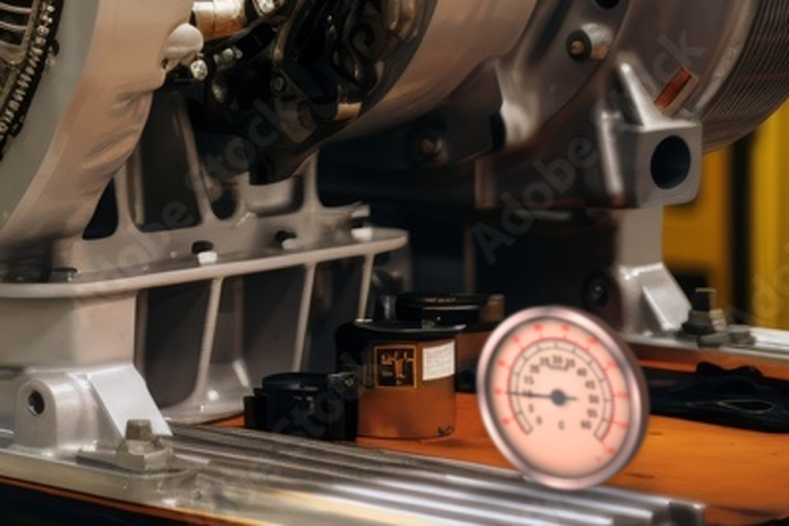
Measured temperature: 10 °C
